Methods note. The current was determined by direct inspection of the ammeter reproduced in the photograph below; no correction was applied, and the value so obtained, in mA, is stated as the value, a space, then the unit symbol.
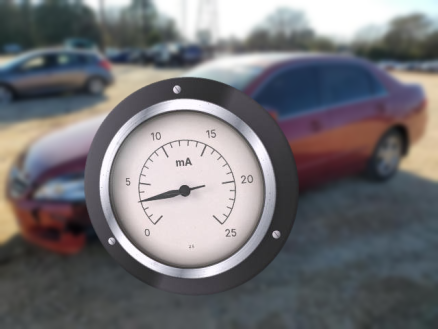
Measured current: 3 mA
